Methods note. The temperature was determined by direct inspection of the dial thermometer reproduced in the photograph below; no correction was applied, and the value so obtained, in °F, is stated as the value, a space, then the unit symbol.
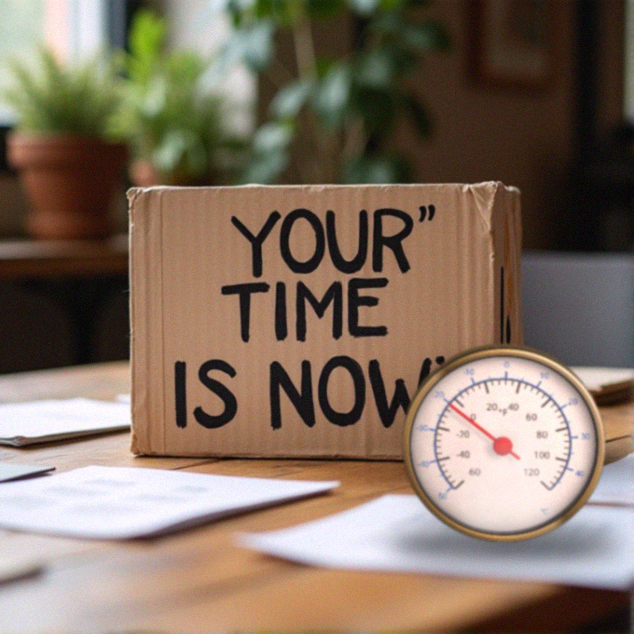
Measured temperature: -4 °F
